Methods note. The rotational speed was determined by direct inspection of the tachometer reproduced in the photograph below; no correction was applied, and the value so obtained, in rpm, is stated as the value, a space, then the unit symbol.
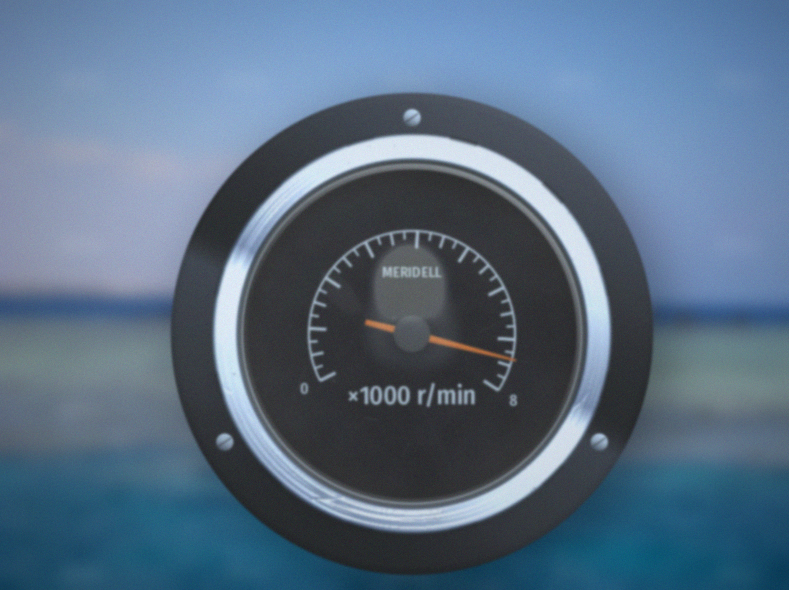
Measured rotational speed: 7375 rpm
